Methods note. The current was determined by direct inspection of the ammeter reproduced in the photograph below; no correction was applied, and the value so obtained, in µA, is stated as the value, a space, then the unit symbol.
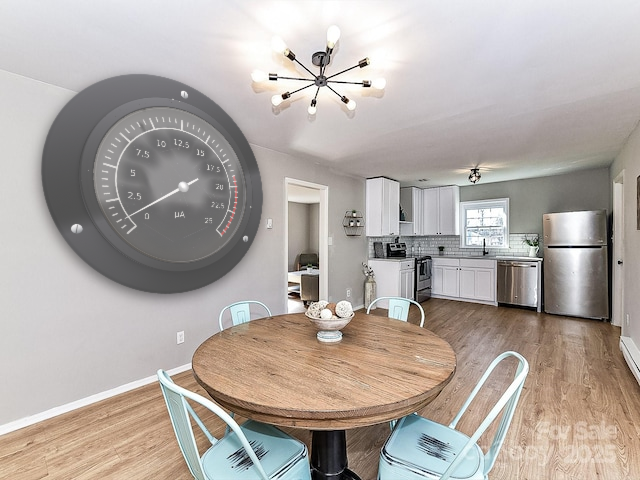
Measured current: 1 µA
